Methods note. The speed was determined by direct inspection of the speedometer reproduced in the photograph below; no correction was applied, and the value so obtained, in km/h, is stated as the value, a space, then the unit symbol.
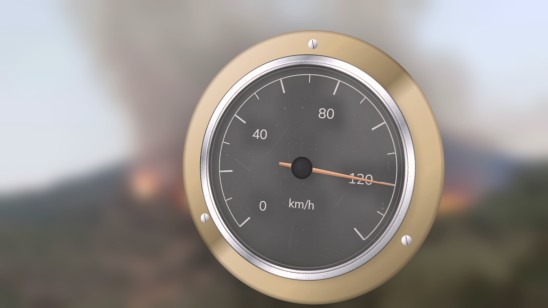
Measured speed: 120 km/h
